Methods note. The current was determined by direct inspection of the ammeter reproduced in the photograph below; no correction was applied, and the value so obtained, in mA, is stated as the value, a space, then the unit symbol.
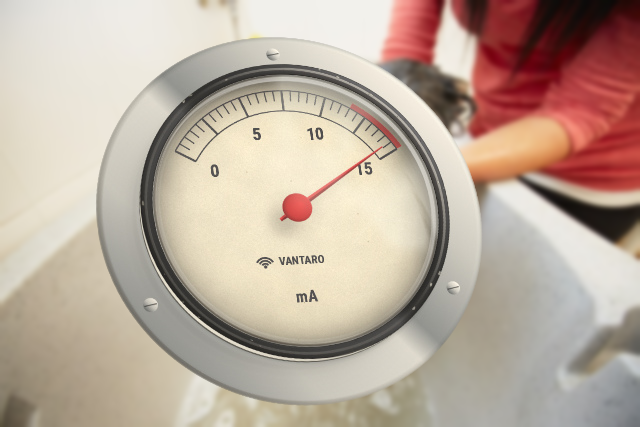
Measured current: 14.5 mA
